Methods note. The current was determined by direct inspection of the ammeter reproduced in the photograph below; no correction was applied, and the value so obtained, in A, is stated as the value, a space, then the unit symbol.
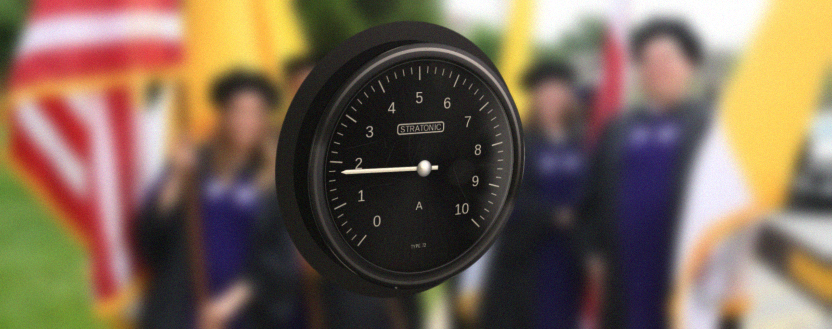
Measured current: 1.8 A
